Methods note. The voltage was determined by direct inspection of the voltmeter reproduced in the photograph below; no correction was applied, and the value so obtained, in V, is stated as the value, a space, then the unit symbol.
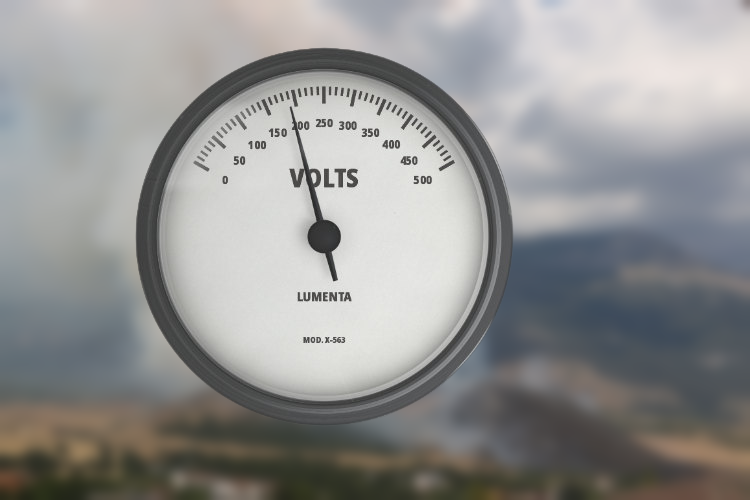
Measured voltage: 190 V
